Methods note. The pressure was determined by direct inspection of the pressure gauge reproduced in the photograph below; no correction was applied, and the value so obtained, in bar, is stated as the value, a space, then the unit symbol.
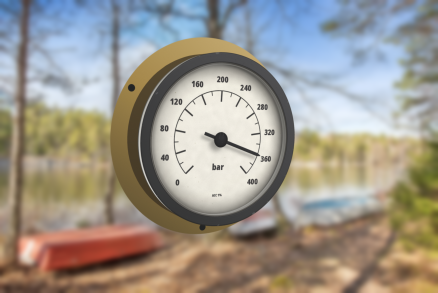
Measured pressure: 360 bar
